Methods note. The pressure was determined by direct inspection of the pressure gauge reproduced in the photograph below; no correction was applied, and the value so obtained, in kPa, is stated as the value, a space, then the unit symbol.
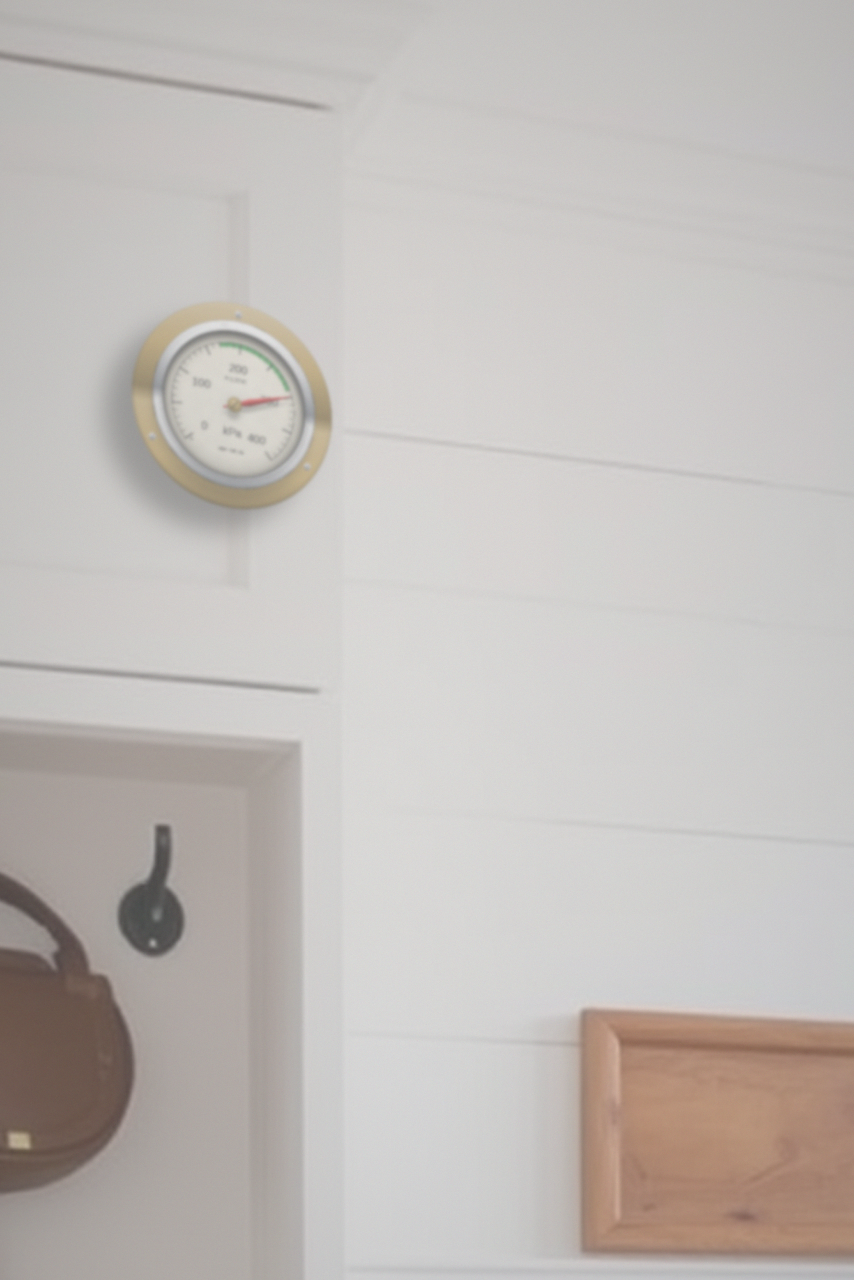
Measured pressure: 300 kPa
